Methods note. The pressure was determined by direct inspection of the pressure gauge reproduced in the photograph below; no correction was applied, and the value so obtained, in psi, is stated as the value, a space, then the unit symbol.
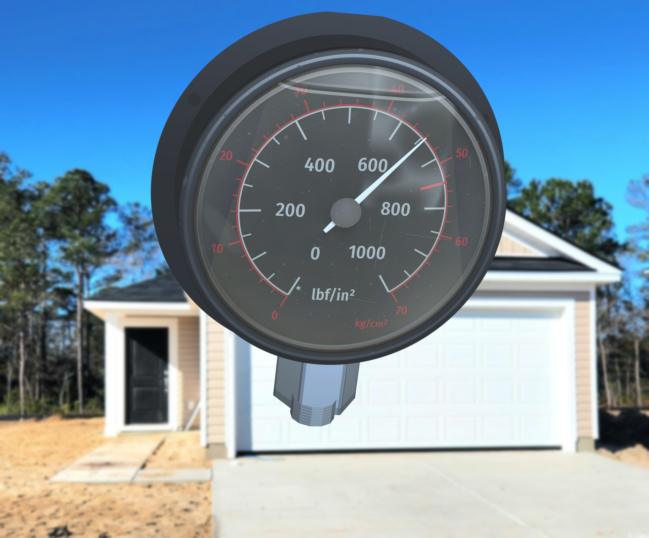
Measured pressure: 650 psi
